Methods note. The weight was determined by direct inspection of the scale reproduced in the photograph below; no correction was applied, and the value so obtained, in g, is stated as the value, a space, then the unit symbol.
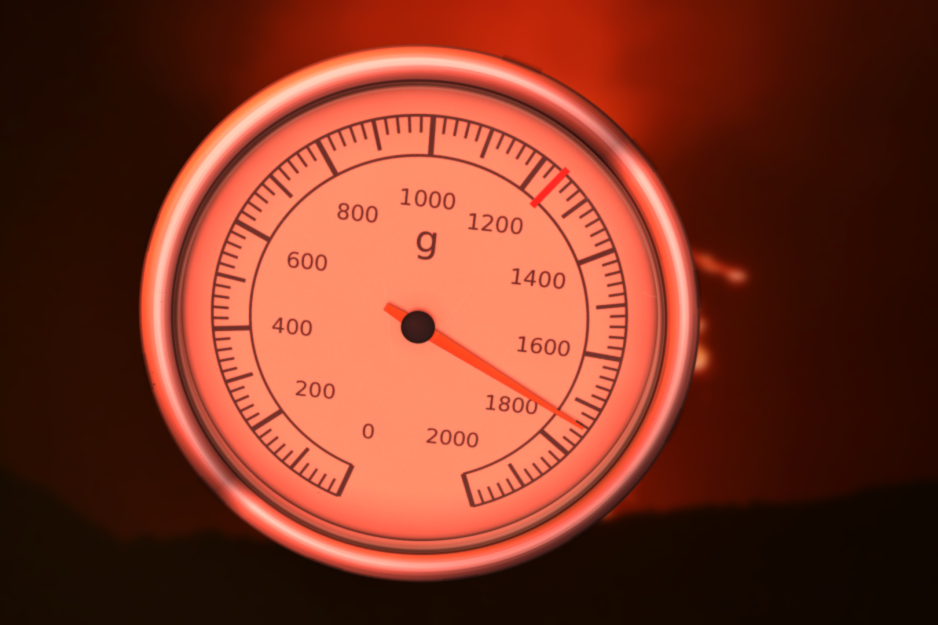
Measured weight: 1740 g
